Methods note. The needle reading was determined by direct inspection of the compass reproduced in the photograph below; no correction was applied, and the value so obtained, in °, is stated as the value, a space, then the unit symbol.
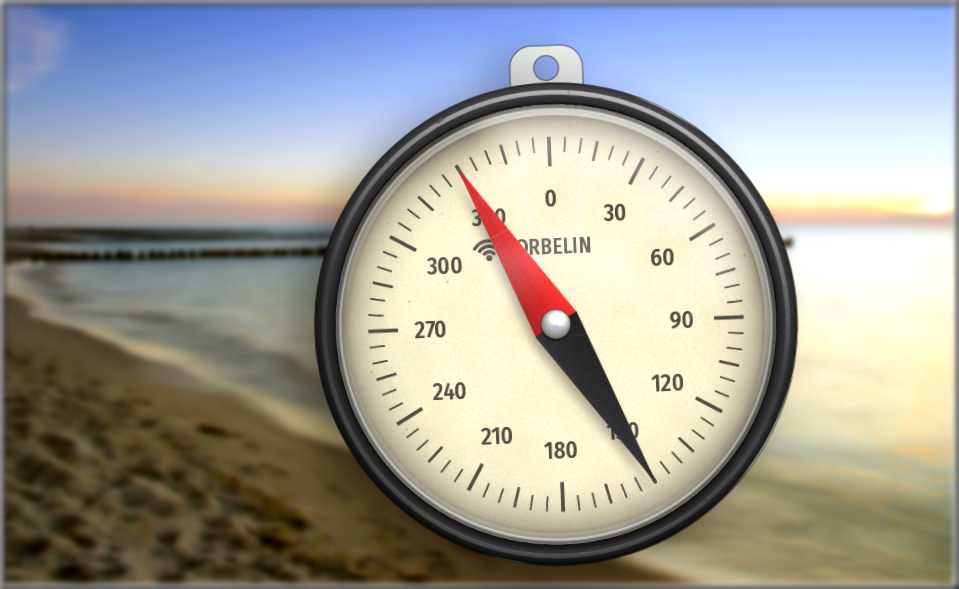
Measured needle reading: 330 °
